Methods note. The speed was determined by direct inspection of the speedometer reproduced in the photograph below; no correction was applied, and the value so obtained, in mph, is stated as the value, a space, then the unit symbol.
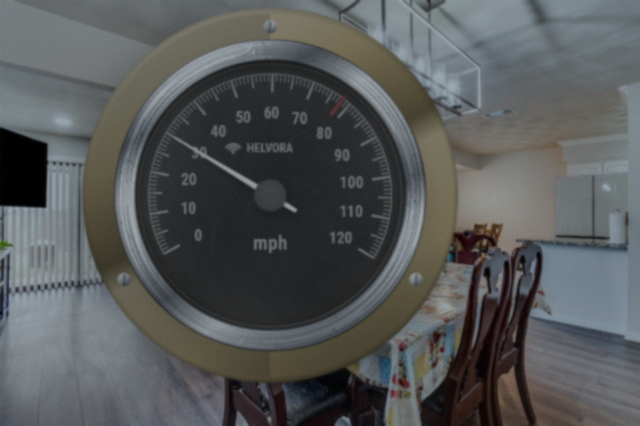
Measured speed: 30 mph
